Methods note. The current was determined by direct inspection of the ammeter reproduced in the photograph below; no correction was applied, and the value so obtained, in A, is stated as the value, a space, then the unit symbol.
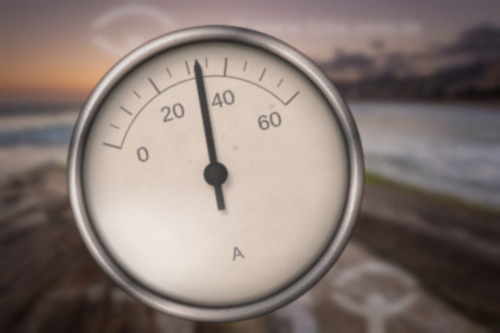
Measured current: 32.5 A
